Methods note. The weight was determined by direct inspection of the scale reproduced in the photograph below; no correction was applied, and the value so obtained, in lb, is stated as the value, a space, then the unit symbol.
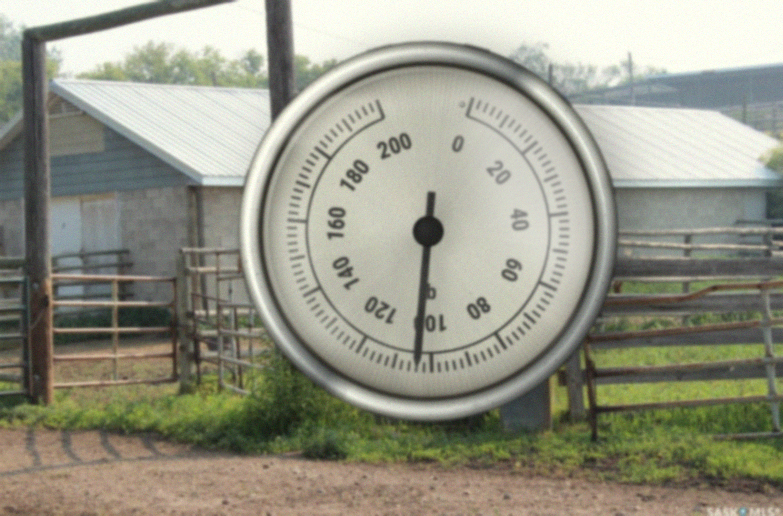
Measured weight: 104 lb
